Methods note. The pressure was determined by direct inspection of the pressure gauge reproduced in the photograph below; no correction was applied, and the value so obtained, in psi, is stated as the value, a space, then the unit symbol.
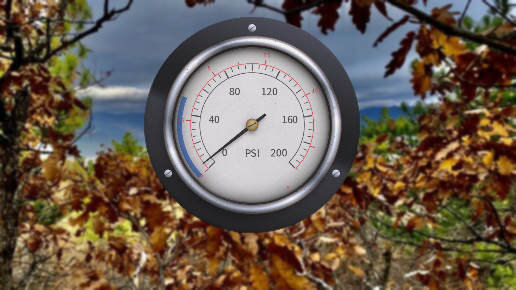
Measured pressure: 5 psi
